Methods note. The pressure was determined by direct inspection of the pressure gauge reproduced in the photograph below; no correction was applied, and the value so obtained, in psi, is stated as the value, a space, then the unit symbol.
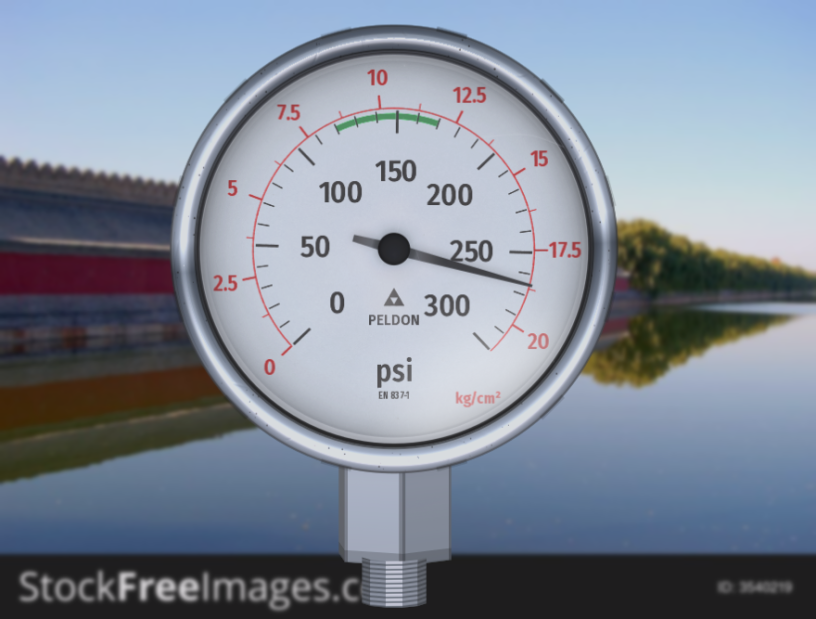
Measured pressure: 265 psi
